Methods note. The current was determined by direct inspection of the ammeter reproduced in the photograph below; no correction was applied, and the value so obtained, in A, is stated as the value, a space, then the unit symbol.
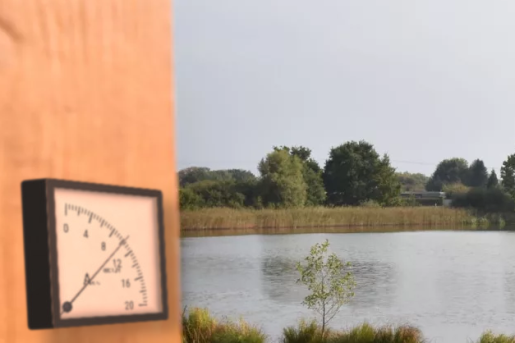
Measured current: 10 A
